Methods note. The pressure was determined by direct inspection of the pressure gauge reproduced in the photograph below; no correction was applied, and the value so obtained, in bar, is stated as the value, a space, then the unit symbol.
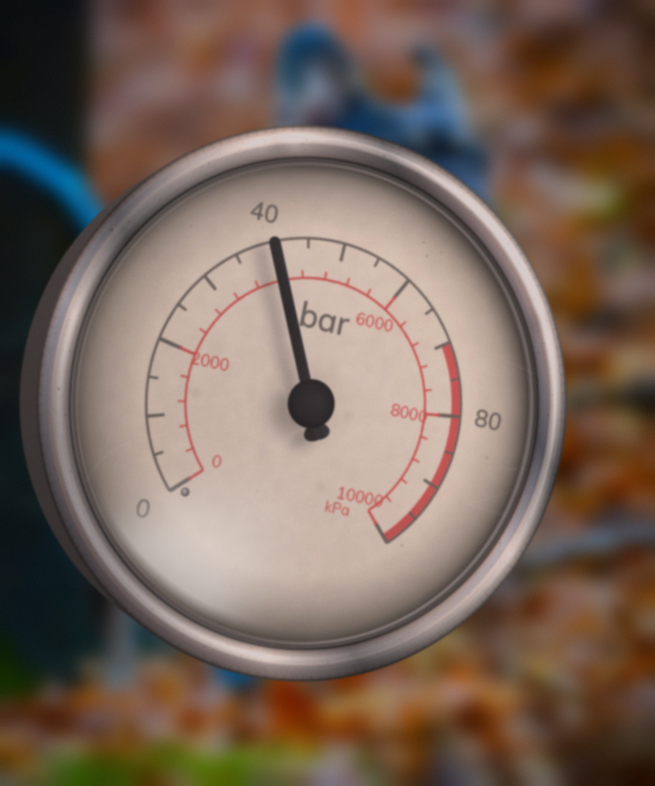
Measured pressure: 40 bar
